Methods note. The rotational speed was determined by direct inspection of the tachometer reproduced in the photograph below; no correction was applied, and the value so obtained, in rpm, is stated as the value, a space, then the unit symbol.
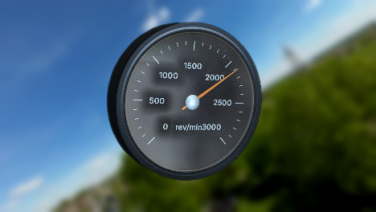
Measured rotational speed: 2100 rpm
